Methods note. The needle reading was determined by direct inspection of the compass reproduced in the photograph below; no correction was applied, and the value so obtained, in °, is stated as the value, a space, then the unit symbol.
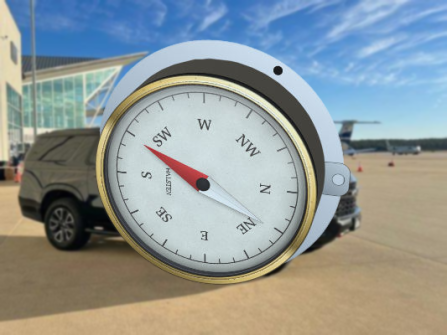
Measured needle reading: 210 °
